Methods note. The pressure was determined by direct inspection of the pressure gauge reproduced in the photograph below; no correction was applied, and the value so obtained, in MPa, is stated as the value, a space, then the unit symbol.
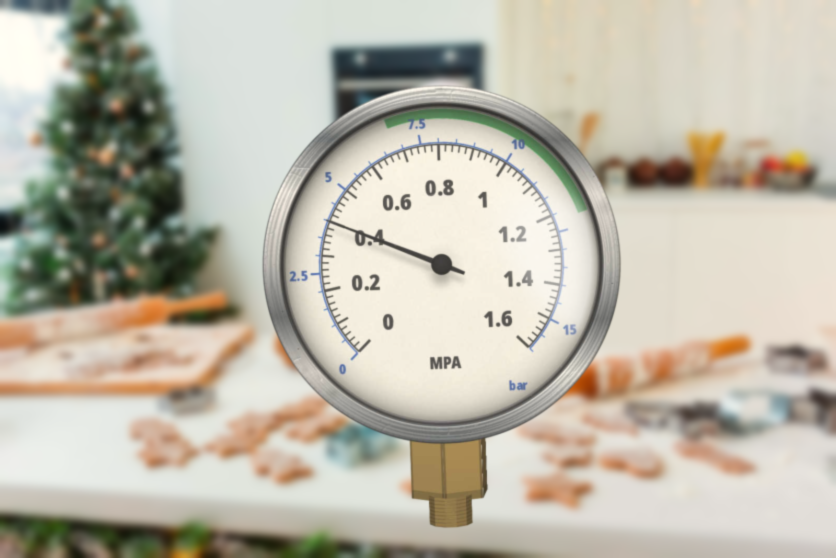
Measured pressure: 0.4 MPa
